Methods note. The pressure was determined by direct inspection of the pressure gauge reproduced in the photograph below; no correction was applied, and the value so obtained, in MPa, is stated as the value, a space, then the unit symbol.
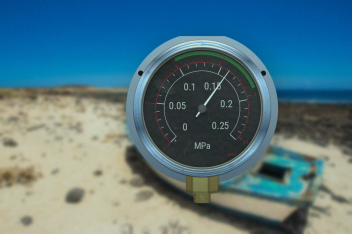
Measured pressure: 0.16 MPa
